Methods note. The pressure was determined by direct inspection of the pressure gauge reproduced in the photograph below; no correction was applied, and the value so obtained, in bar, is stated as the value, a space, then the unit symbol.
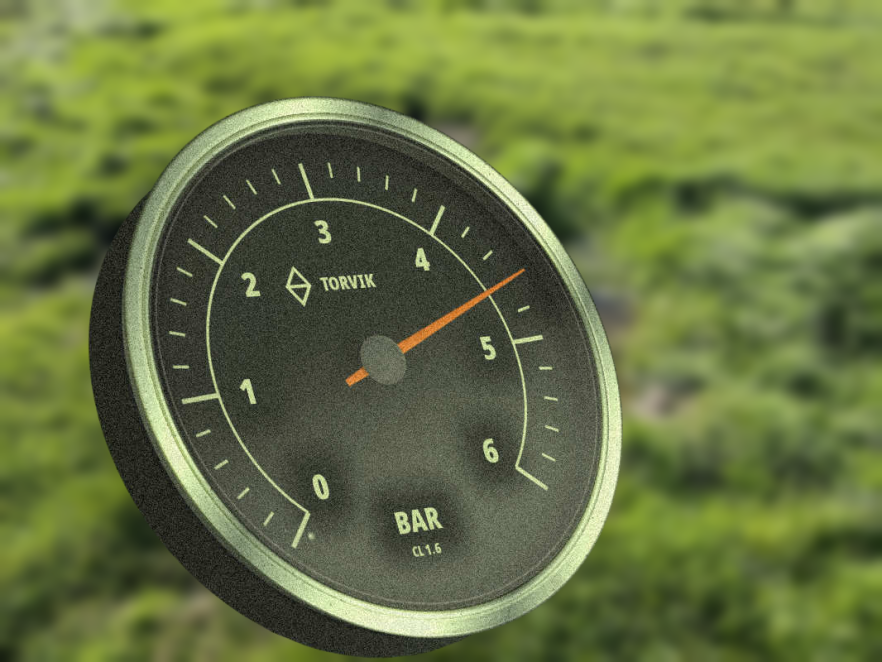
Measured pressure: 4.6 bar
